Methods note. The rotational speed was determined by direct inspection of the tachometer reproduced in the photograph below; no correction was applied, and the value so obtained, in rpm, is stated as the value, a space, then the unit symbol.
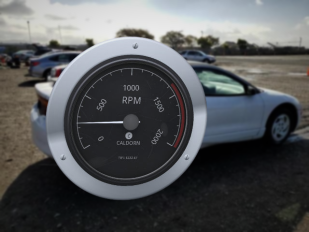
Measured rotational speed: 250 rpm
